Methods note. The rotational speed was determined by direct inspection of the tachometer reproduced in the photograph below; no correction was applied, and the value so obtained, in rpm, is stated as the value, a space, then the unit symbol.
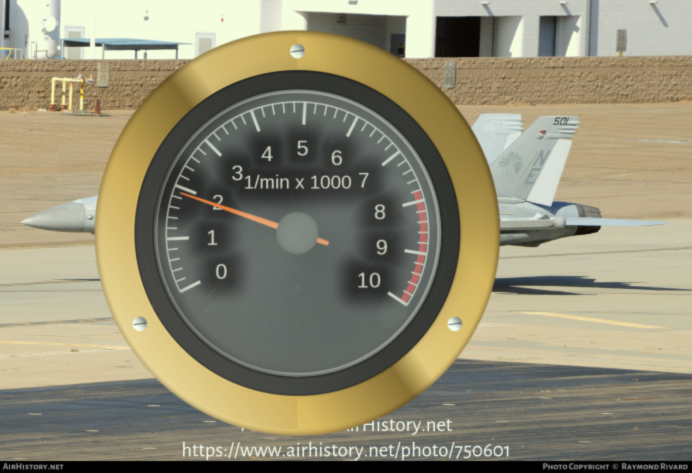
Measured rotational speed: 1900 rpm
